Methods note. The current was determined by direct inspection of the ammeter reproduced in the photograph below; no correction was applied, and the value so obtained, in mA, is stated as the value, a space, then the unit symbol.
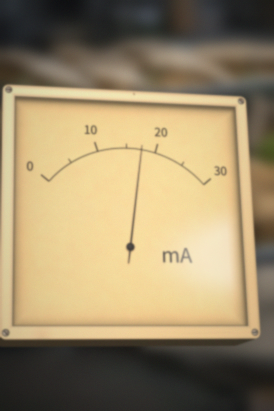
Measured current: 17.5 mA
